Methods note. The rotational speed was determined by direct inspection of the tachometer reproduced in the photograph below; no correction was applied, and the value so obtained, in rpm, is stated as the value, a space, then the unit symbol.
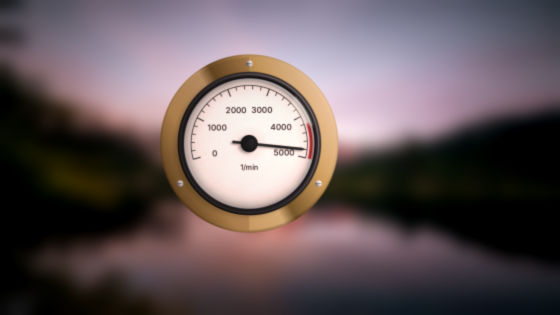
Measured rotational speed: 4800 rpm
